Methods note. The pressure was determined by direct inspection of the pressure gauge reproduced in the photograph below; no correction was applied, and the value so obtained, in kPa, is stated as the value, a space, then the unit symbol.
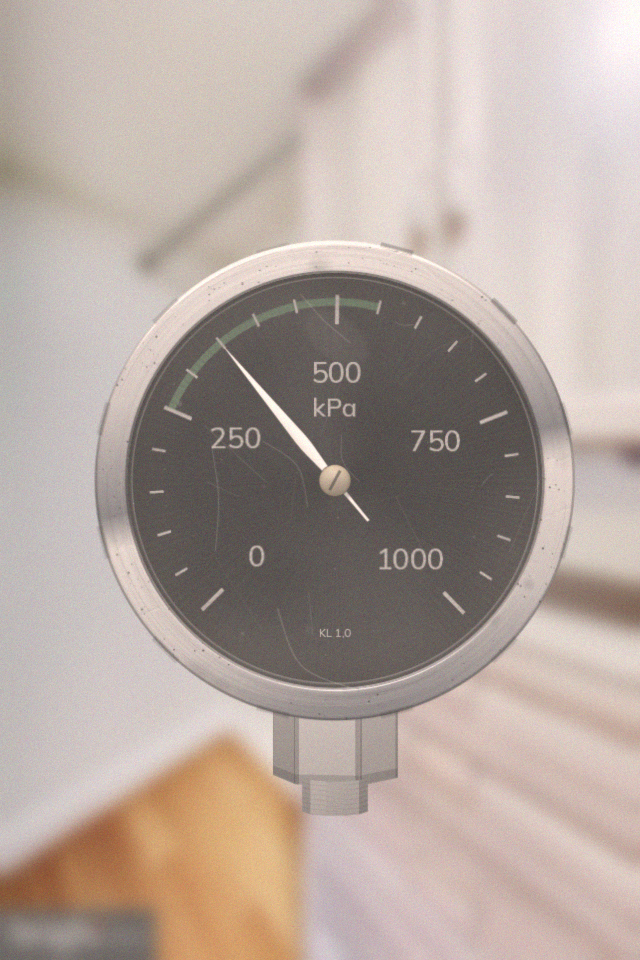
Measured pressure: 350 kPa
